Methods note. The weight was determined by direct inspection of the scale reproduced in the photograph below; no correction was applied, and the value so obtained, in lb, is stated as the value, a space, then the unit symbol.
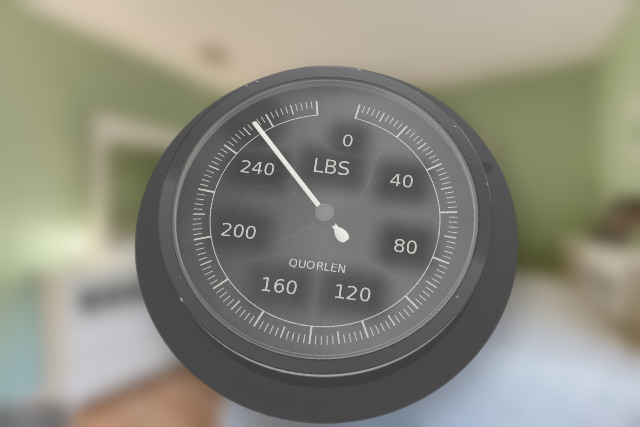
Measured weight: 254 lb
